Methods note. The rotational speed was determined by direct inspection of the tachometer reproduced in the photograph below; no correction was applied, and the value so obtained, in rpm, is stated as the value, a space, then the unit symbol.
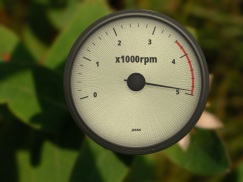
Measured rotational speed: 4900 rpm
